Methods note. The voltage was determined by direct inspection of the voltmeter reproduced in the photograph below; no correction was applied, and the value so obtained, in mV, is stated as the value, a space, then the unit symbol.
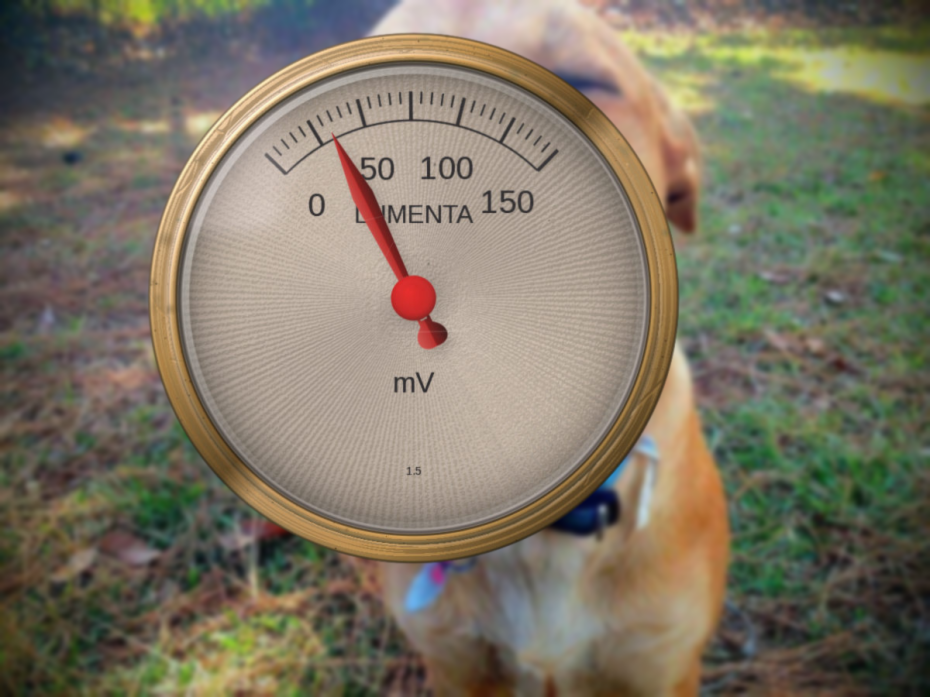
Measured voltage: 32.5 mV
